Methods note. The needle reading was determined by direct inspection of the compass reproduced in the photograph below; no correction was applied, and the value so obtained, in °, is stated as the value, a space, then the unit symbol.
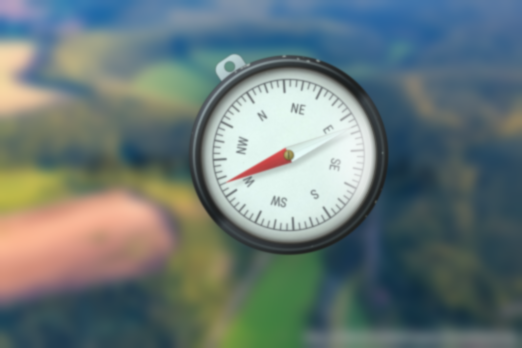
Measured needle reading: 280 °
